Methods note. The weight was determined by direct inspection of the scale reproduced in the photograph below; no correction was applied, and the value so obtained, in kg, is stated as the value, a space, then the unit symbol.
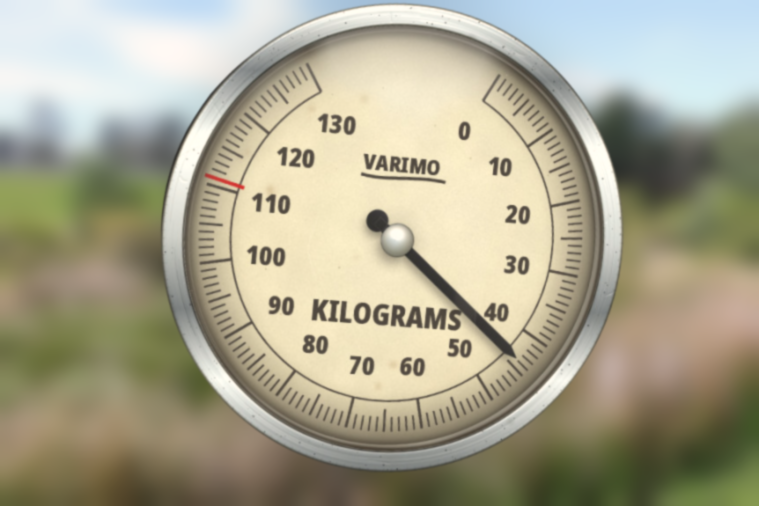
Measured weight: 44 kg
